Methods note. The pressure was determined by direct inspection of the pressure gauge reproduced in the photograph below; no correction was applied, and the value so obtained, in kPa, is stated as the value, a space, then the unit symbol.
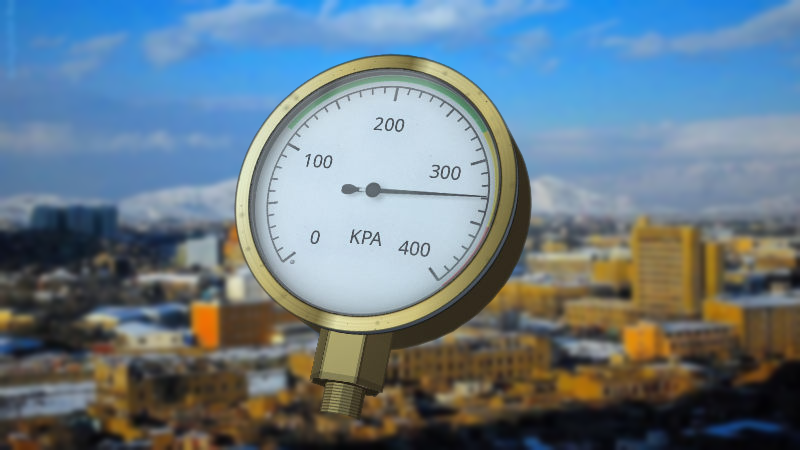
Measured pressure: 330 kPa
